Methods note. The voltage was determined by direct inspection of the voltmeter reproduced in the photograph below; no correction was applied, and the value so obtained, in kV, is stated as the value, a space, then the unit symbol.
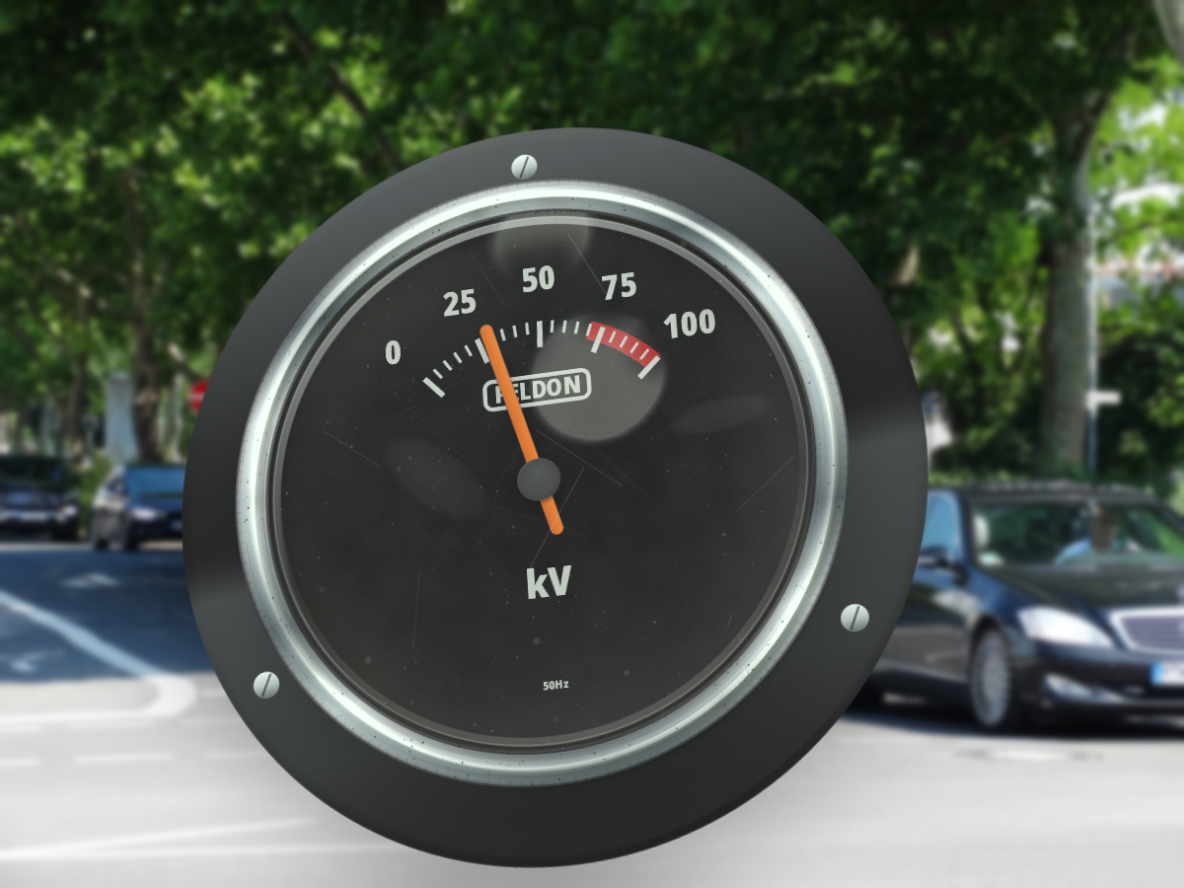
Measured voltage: 30 kV
